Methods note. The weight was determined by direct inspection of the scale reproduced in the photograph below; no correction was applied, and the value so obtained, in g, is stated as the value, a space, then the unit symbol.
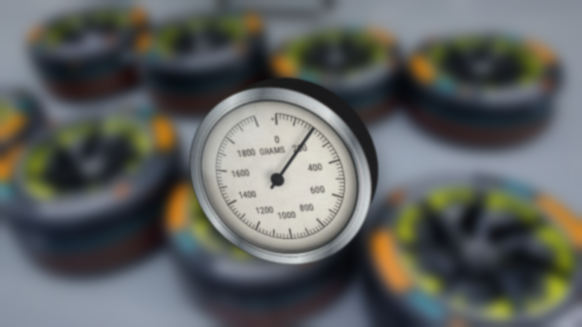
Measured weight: 200 g
